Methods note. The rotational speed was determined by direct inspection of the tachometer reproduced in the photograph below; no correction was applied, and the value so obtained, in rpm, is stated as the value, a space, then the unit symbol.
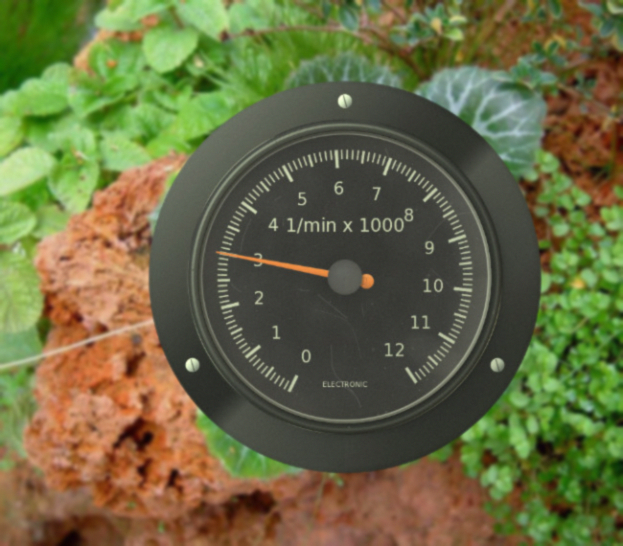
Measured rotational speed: 3000 rpm
